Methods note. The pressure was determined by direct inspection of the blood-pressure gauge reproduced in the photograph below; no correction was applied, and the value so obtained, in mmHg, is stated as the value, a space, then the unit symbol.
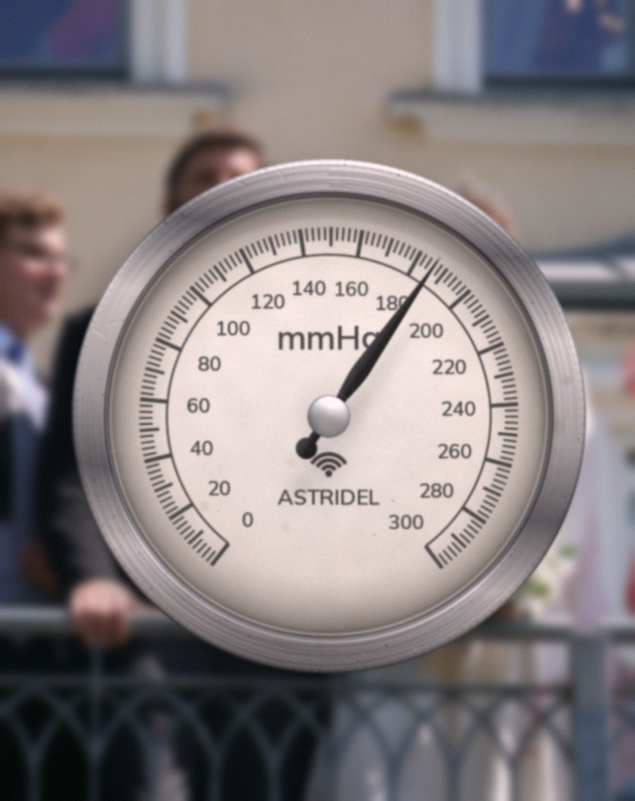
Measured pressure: 186 mmHg
